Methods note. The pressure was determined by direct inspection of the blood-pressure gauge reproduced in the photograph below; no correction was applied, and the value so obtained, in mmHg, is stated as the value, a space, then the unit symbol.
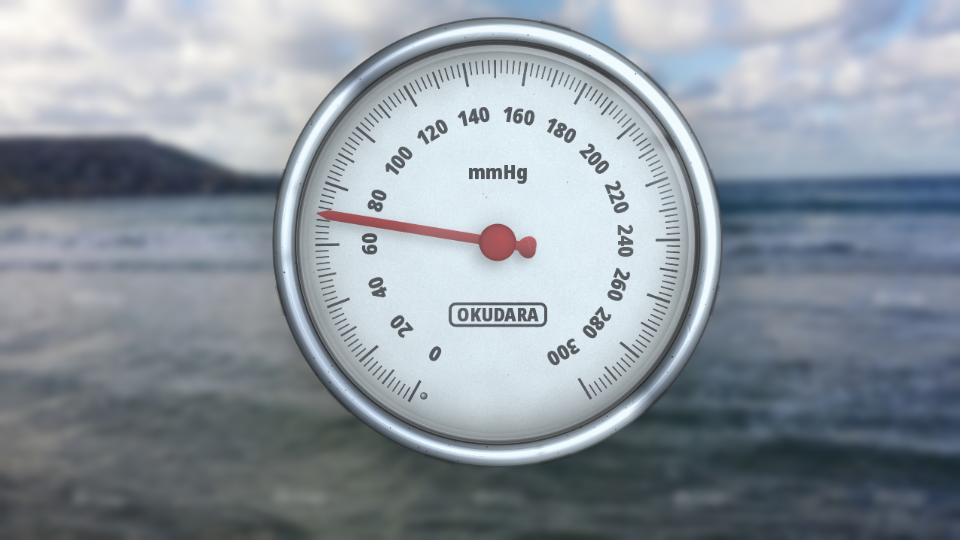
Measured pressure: 70 mmHg
